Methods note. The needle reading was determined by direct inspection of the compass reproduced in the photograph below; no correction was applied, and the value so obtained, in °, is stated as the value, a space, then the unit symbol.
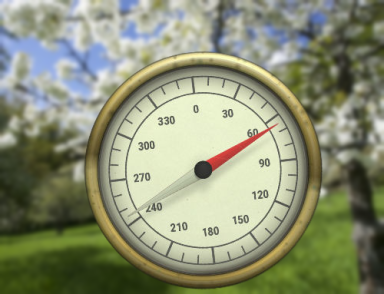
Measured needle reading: 65 °
